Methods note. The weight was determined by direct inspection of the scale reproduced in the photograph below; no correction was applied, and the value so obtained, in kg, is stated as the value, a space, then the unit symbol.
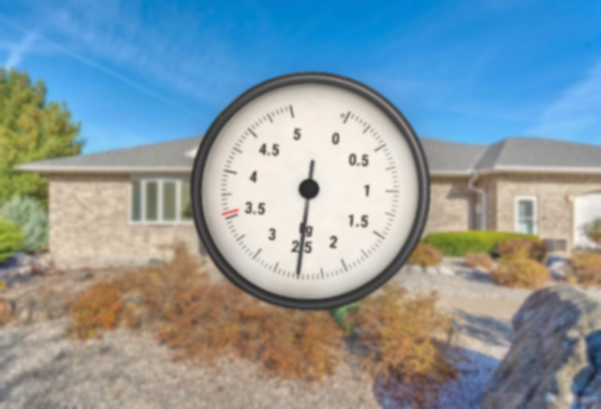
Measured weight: 2.5 kg
